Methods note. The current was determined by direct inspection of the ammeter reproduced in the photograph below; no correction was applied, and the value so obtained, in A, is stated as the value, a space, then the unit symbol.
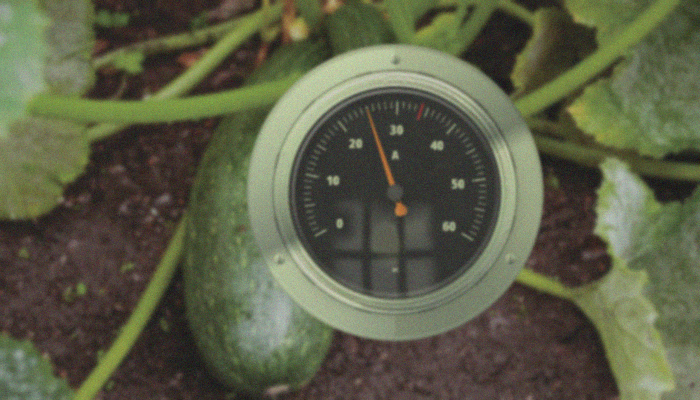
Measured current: 25 A
